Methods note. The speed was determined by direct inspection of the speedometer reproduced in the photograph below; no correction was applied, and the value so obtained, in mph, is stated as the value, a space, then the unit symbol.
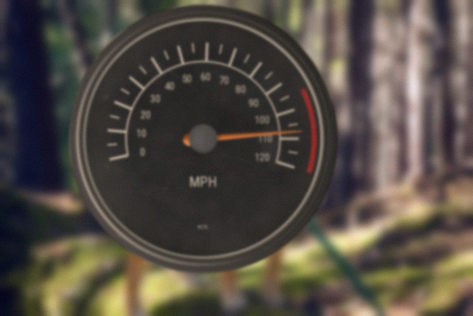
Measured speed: 107.5 mph
